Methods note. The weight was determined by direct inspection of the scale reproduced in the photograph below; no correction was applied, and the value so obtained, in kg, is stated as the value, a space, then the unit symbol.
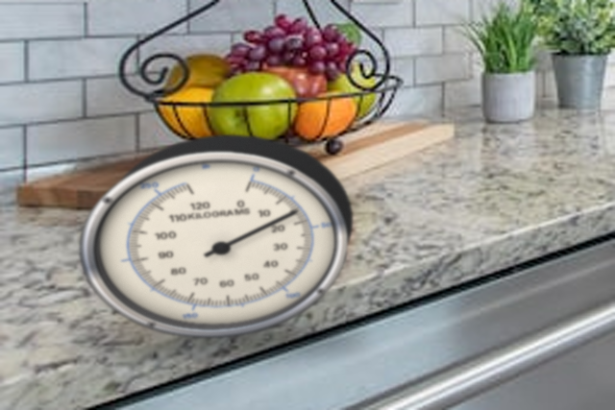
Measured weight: 15 kg
